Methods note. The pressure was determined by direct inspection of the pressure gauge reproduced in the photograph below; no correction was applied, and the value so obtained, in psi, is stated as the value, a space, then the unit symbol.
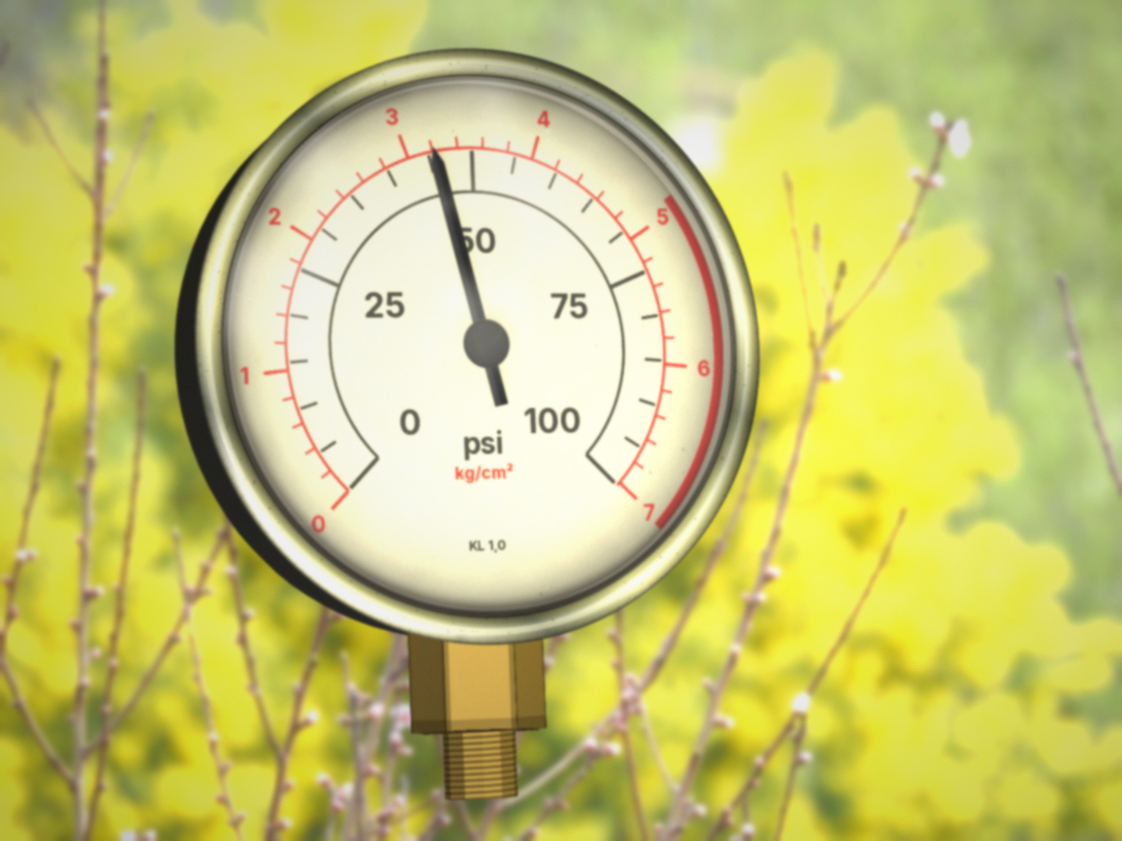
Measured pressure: 45 psi
